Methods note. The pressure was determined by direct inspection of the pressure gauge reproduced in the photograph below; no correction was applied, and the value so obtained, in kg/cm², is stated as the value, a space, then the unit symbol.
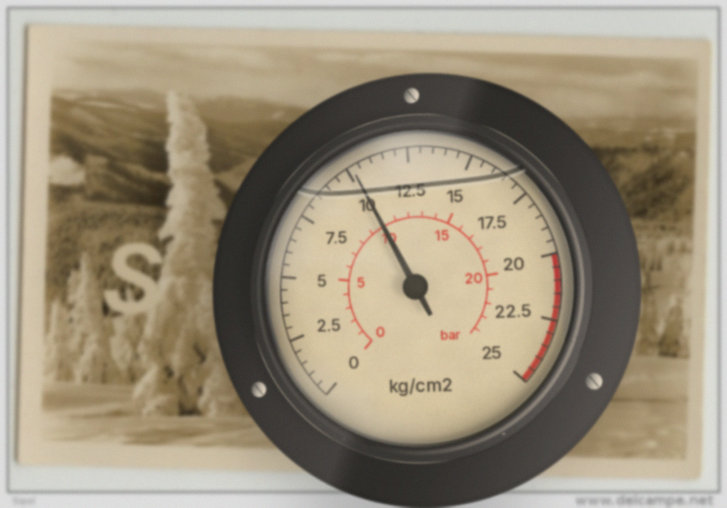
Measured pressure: 10.25 kg/cm²
